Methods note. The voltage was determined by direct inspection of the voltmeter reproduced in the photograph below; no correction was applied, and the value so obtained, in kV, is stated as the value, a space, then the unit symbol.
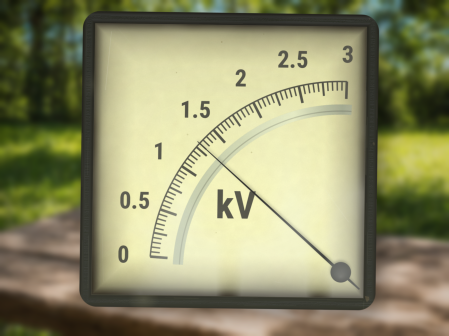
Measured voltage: 1.3 kV
